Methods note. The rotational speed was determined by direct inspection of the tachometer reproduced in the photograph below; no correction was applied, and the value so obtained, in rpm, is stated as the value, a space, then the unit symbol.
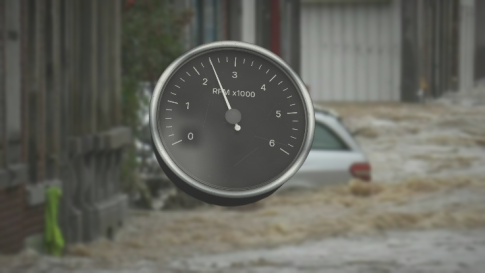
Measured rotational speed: 2400 rpm
